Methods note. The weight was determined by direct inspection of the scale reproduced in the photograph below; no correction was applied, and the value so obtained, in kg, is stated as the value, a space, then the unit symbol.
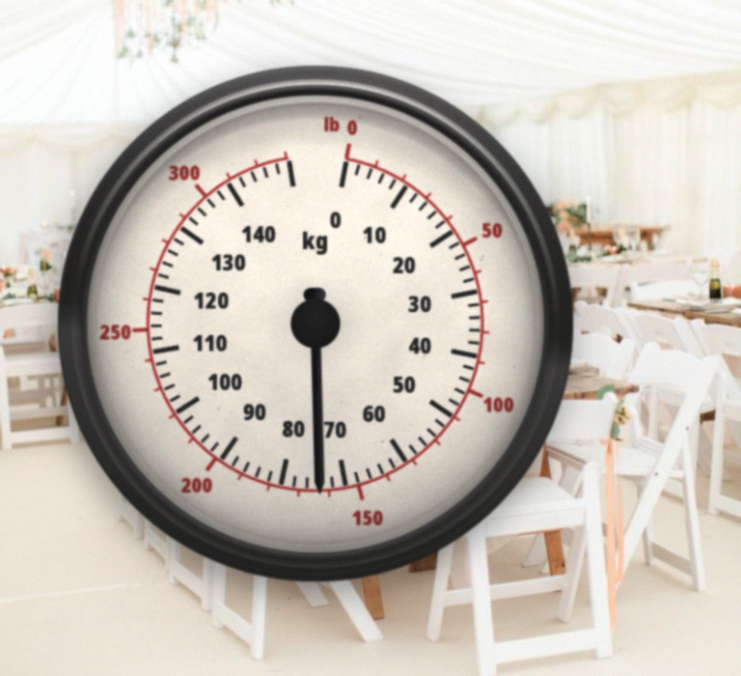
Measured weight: 74 kg
